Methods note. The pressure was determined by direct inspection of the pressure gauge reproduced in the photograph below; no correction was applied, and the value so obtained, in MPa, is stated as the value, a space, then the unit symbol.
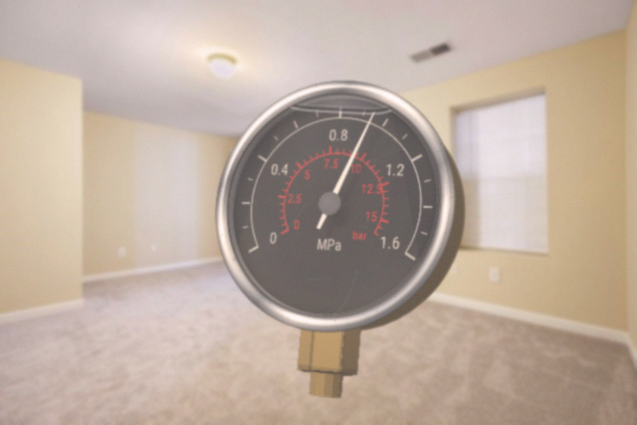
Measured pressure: 0.95 MPa
